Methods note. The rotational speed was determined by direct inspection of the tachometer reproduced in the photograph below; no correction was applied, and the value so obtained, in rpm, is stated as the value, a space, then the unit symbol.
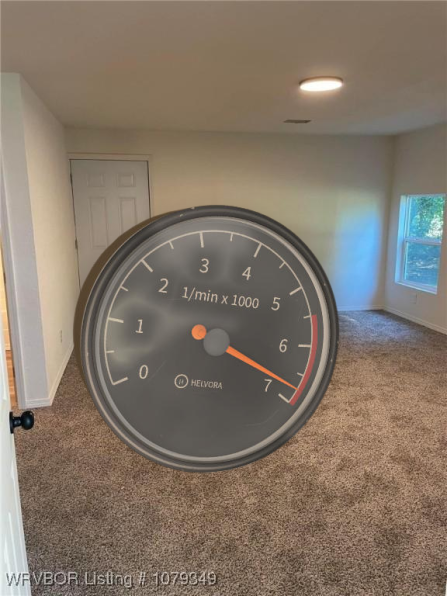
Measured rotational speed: 6750 rpm
